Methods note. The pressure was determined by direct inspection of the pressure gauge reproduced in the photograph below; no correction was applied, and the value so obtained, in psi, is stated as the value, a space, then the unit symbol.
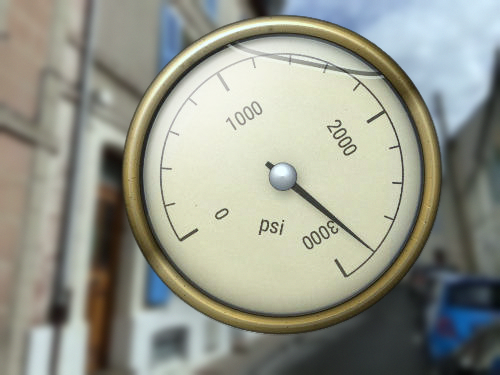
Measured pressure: 2800 psi
